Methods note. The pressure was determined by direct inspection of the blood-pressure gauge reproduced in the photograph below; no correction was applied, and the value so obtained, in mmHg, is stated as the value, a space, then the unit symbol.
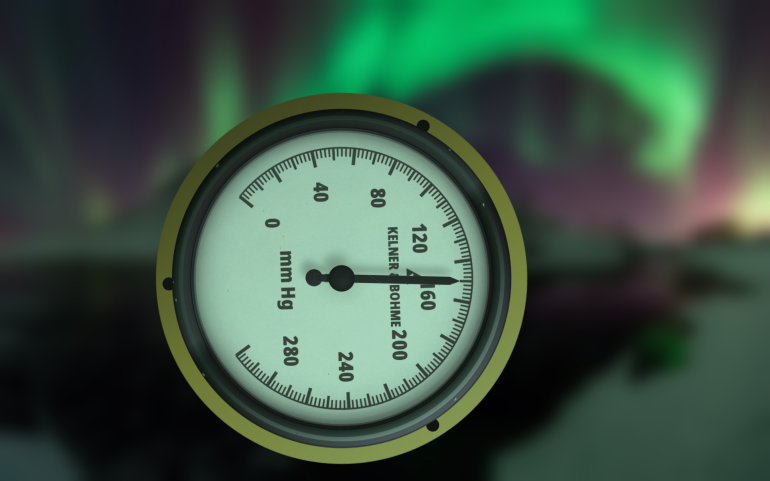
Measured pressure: 150 mmHg
